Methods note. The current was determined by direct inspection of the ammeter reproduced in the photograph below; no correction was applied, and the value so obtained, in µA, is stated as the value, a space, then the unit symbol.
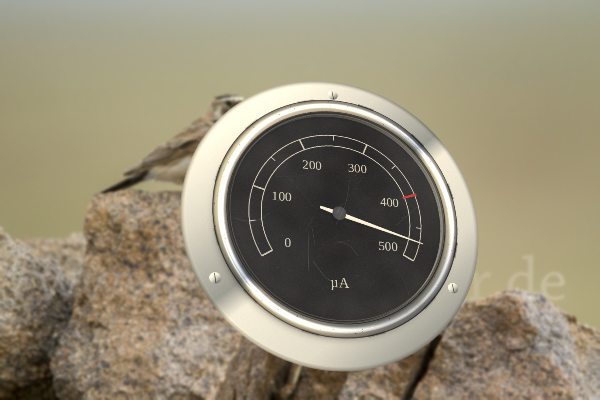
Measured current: 475 µA
